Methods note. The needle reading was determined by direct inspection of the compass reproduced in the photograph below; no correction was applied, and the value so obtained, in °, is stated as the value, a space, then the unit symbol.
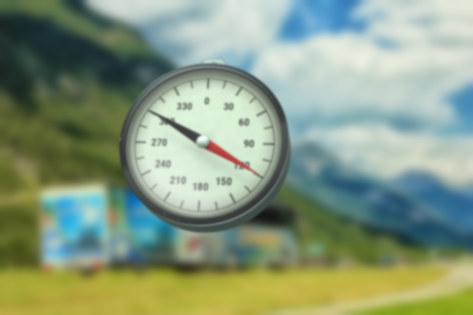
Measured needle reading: 120 °
